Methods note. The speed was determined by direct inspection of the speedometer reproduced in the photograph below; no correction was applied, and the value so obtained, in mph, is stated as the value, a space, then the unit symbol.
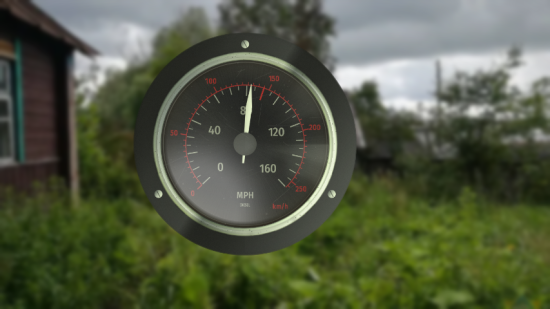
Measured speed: 82.5 mph
